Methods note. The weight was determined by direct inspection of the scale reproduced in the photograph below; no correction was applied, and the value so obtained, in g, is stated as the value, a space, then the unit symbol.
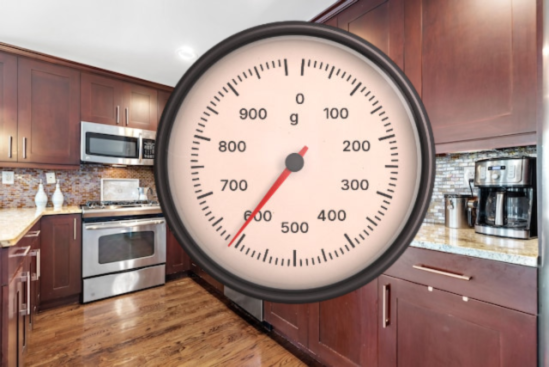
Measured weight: 610 g
